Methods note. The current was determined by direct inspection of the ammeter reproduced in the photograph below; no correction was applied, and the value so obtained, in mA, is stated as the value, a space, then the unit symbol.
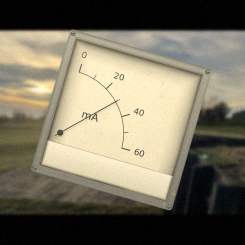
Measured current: 30 mA
